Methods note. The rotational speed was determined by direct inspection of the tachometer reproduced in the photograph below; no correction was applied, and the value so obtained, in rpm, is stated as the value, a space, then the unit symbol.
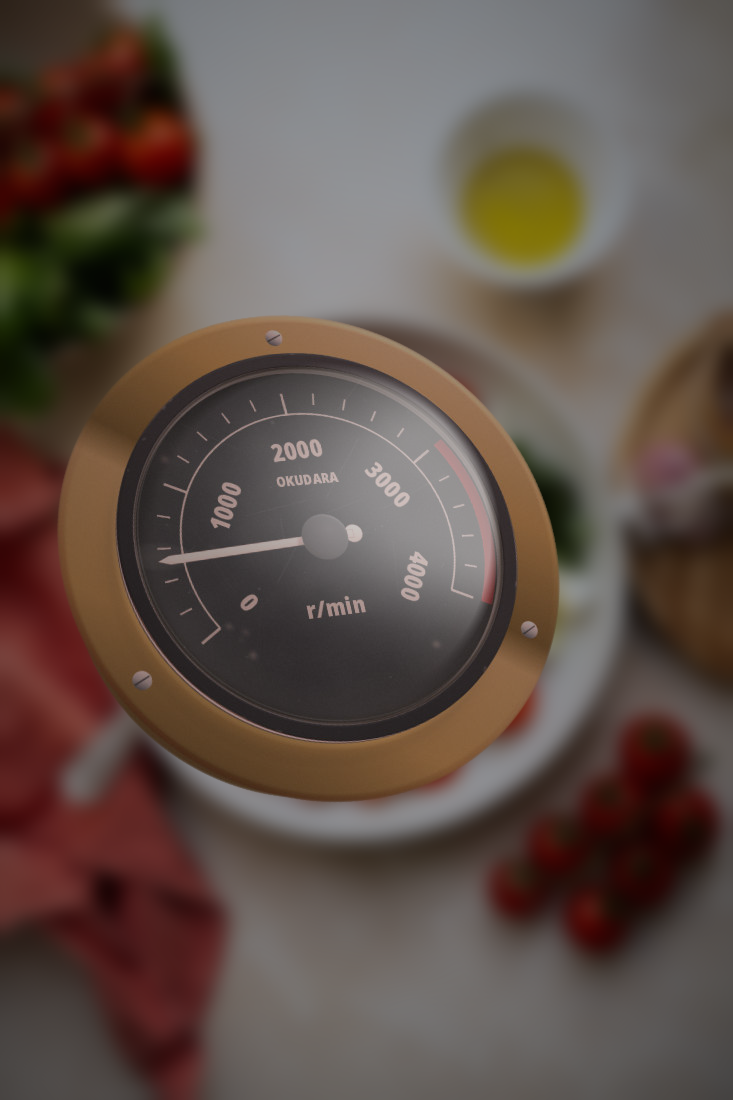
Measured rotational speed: 500 rpm
